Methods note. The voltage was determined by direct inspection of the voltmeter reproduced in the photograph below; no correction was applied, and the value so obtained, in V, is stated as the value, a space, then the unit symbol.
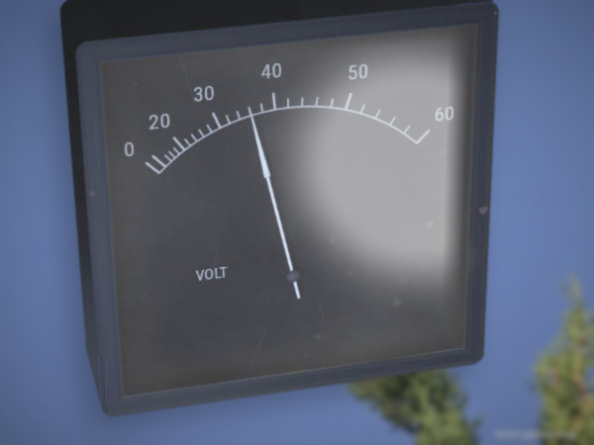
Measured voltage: 36 V
